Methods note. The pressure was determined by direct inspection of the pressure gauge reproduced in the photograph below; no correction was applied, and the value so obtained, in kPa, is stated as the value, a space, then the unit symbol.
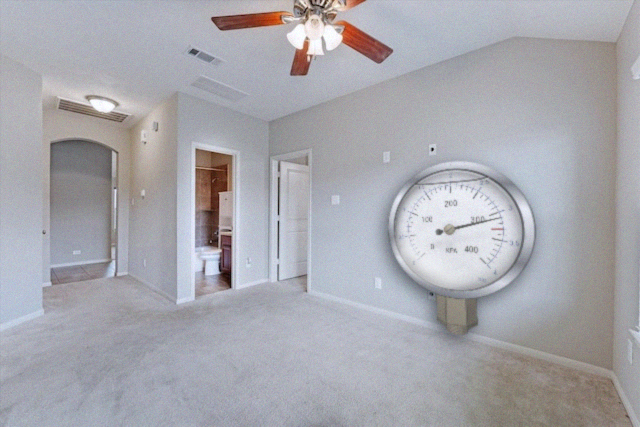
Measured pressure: 310 kPa
